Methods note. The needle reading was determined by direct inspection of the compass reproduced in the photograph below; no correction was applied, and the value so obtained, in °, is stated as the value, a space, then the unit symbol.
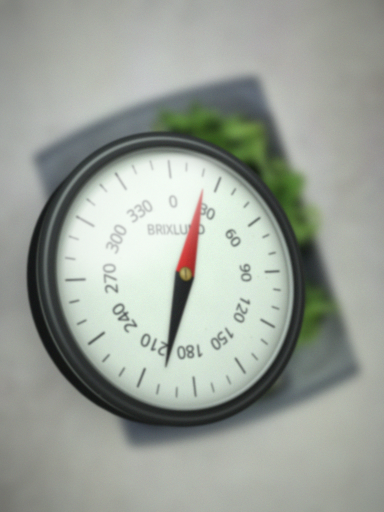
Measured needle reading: 20 °
